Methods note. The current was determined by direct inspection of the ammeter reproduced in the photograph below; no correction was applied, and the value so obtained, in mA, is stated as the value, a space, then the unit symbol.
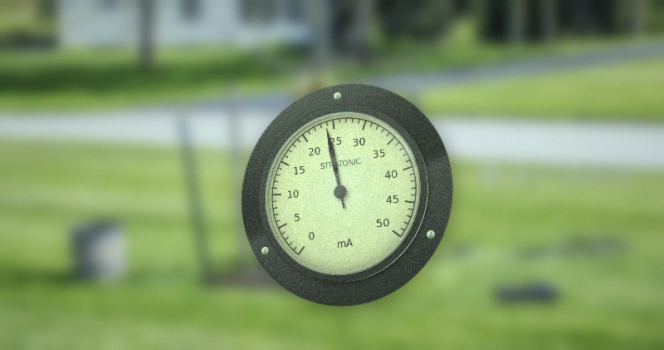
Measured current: 24 mA
